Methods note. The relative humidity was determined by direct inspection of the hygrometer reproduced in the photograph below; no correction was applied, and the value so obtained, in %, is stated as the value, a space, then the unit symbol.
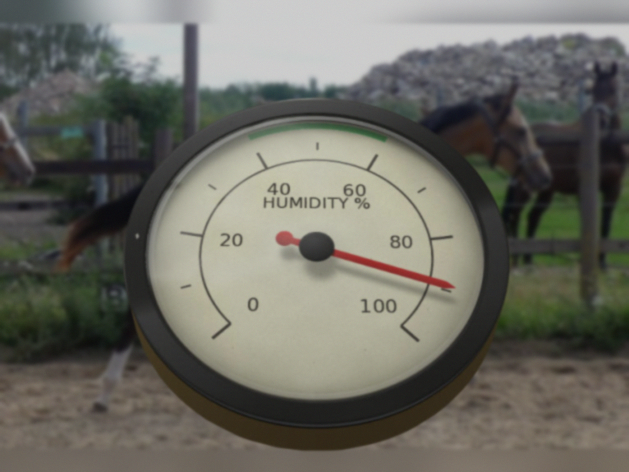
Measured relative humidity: 90 %
